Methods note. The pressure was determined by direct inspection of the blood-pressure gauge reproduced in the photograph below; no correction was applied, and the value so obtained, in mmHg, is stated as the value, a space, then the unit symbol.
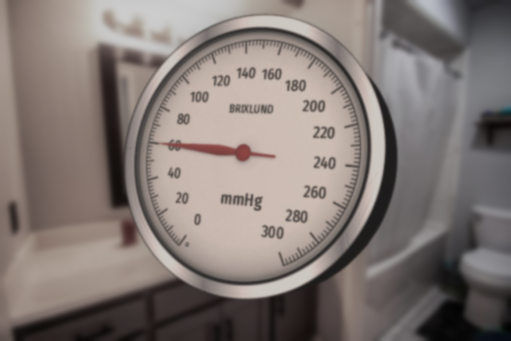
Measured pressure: 60 mmHg
